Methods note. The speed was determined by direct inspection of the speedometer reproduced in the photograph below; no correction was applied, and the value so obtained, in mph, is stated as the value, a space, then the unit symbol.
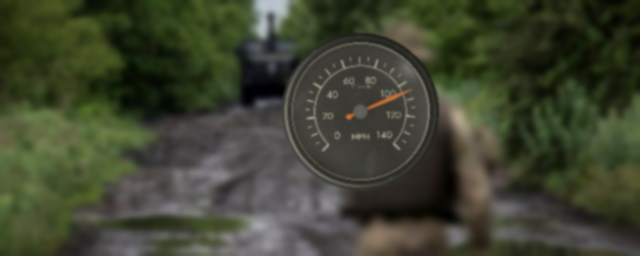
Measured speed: 105 mph
